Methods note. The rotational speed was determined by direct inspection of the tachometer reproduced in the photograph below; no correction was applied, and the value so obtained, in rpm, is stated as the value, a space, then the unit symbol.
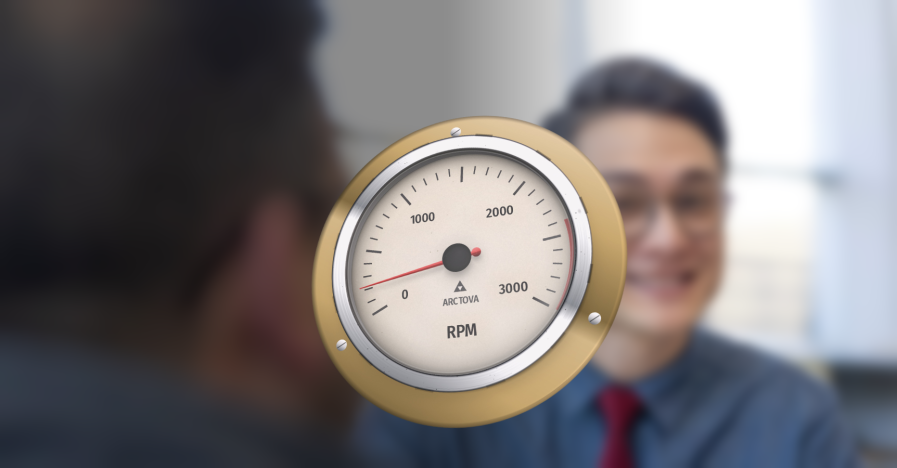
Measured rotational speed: 200 rpm
